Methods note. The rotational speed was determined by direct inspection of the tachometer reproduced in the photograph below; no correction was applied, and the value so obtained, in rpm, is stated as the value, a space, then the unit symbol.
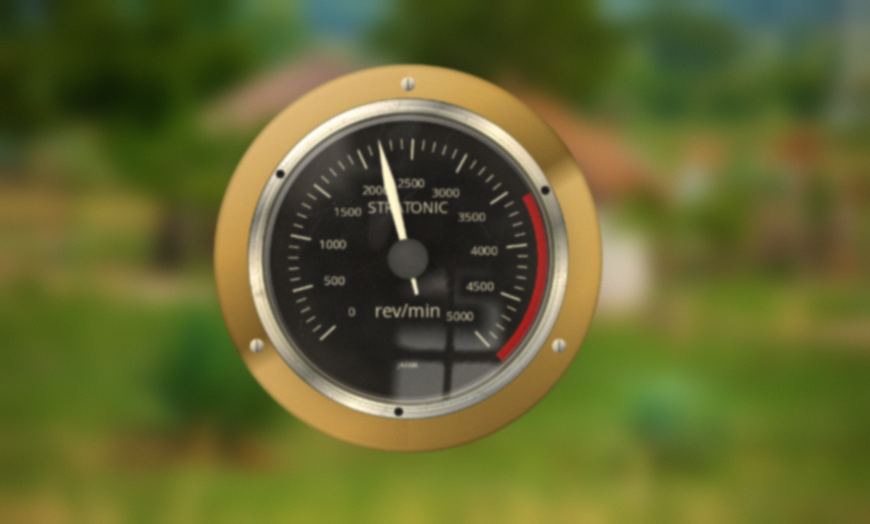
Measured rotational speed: 2200 rpm
